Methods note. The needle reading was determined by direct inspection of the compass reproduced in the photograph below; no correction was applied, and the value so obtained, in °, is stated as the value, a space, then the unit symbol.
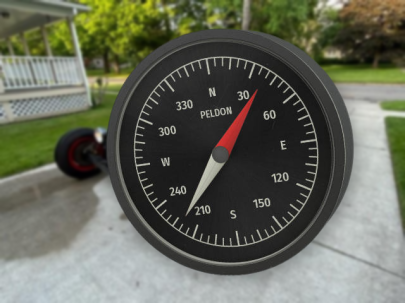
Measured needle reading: 40 °
